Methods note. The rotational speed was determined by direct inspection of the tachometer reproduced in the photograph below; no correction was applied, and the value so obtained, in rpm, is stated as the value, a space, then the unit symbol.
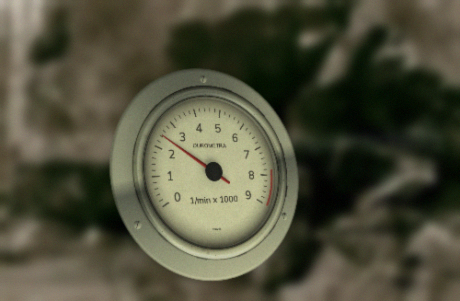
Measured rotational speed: 2400 rpm
